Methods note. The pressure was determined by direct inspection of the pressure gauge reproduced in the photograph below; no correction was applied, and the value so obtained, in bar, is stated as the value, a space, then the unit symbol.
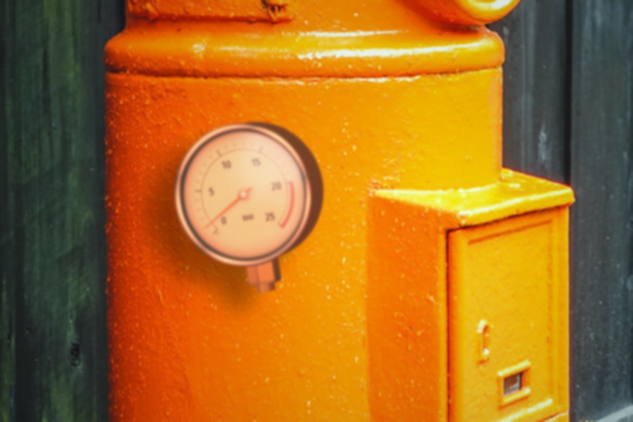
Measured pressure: 1 bar
